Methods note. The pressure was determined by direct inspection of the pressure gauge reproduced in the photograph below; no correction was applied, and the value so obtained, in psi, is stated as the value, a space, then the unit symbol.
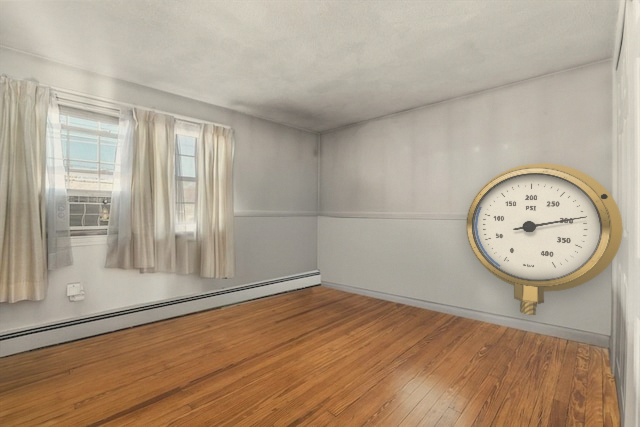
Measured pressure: 300 psi
